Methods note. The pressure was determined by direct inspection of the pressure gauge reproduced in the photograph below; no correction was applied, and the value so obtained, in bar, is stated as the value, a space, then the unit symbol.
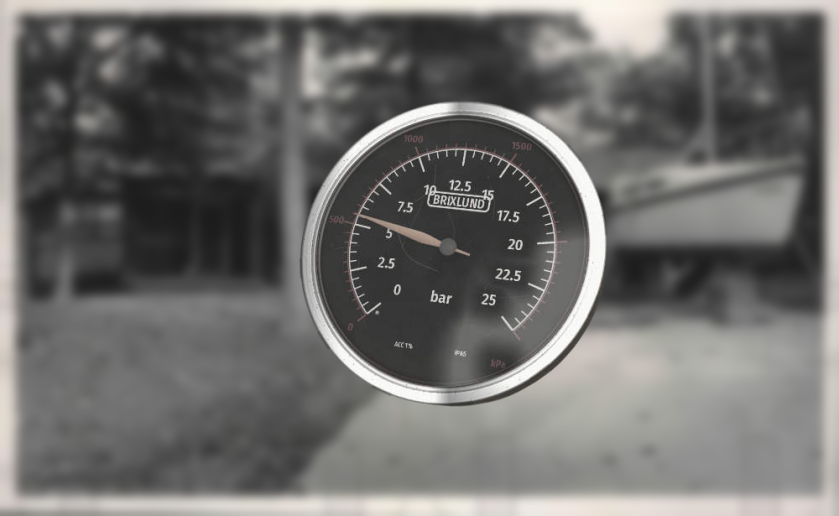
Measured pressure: 5.5 bar
